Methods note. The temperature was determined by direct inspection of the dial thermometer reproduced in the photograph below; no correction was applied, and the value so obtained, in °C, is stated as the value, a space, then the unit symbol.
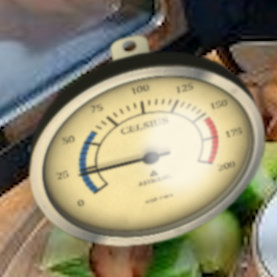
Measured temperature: 25 °C
